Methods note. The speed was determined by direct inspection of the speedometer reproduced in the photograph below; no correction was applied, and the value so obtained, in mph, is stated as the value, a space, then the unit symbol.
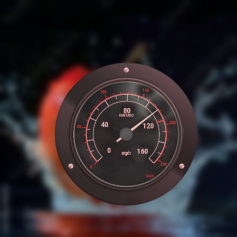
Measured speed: 110 mph
